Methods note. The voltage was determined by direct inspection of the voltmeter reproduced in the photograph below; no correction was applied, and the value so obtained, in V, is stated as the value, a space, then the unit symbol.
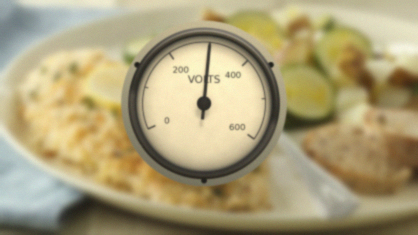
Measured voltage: 300 V
